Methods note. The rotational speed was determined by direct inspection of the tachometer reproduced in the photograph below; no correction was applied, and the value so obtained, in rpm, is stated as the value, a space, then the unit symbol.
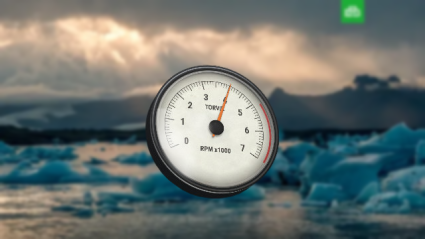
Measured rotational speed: 4000 rpm
